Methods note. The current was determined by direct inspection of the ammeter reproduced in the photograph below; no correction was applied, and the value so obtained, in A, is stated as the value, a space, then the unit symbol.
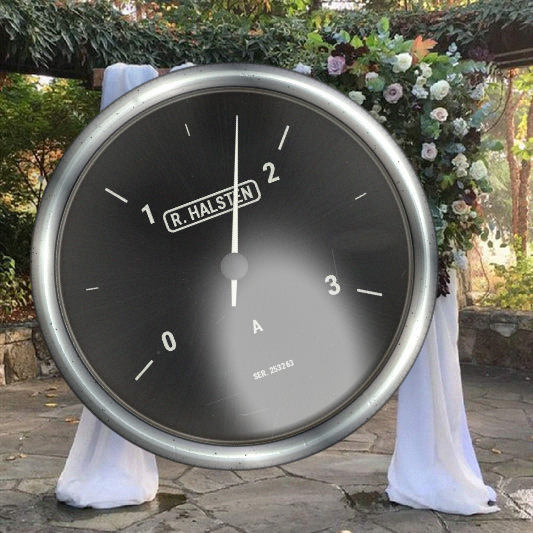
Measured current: 1.75 A
